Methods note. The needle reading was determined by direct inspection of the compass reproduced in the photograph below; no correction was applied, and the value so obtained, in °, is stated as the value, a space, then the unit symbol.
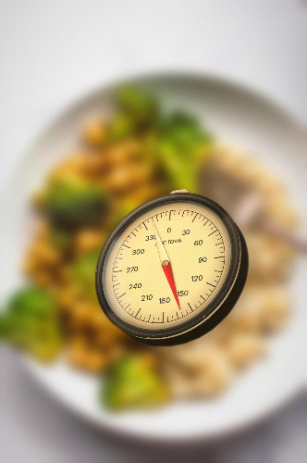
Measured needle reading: 160 °
